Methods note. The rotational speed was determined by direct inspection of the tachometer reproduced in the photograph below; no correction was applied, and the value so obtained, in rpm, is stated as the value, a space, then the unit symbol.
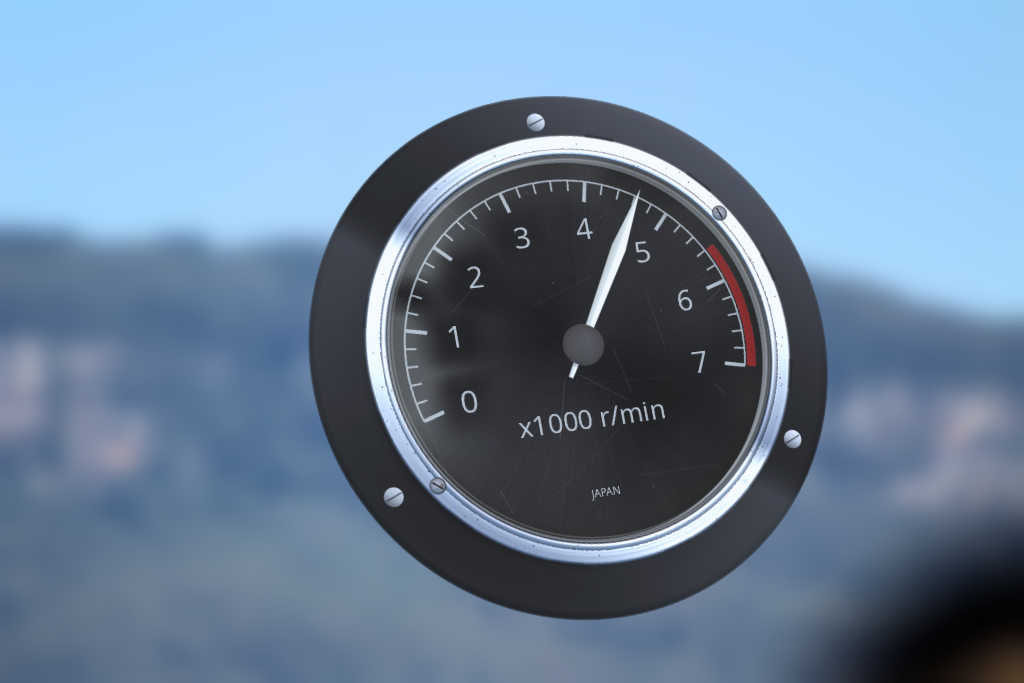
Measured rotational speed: 4600 rpm
